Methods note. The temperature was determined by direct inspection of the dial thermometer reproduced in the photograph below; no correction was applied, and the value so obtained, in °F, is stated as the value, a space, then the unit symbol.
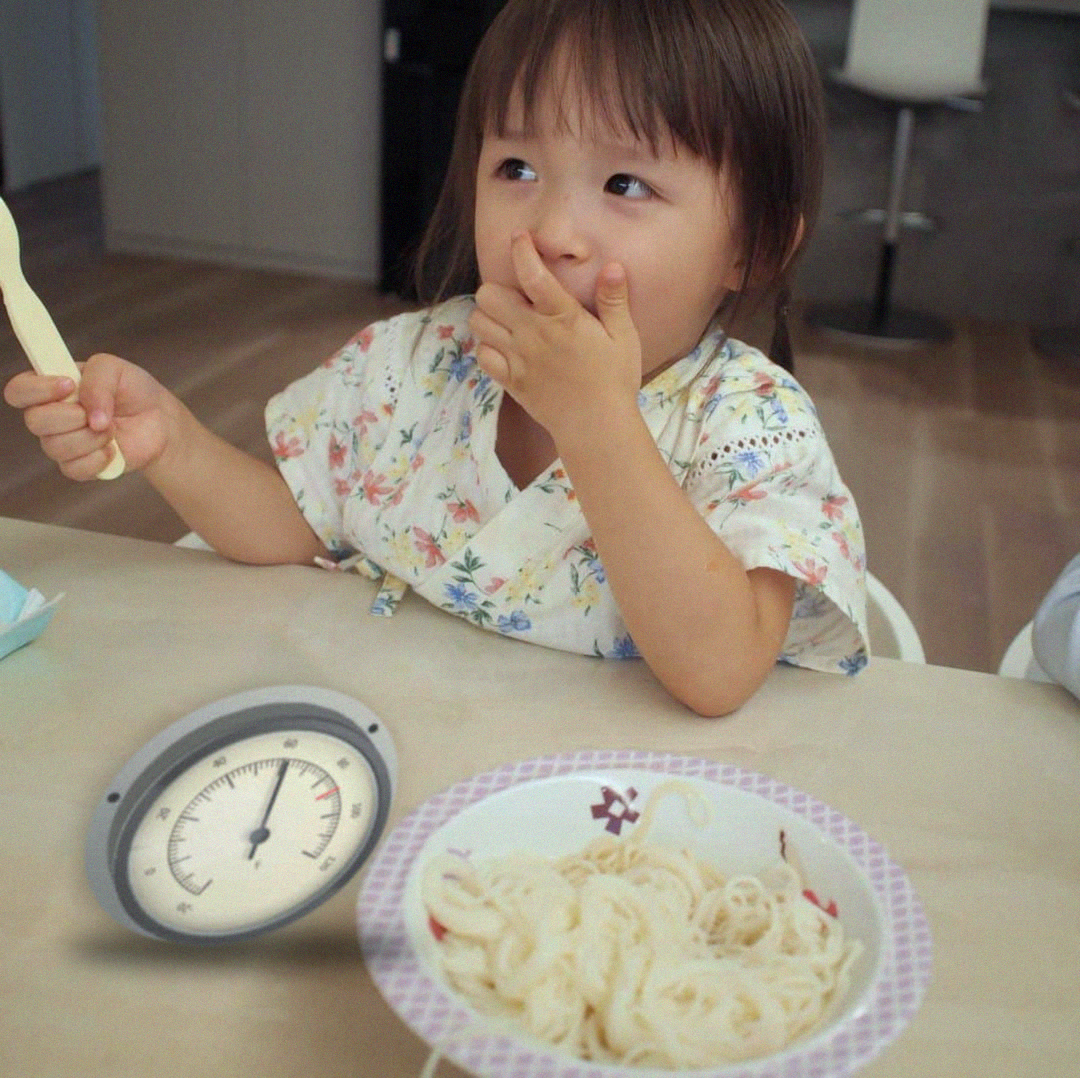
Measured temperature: 60 °F
